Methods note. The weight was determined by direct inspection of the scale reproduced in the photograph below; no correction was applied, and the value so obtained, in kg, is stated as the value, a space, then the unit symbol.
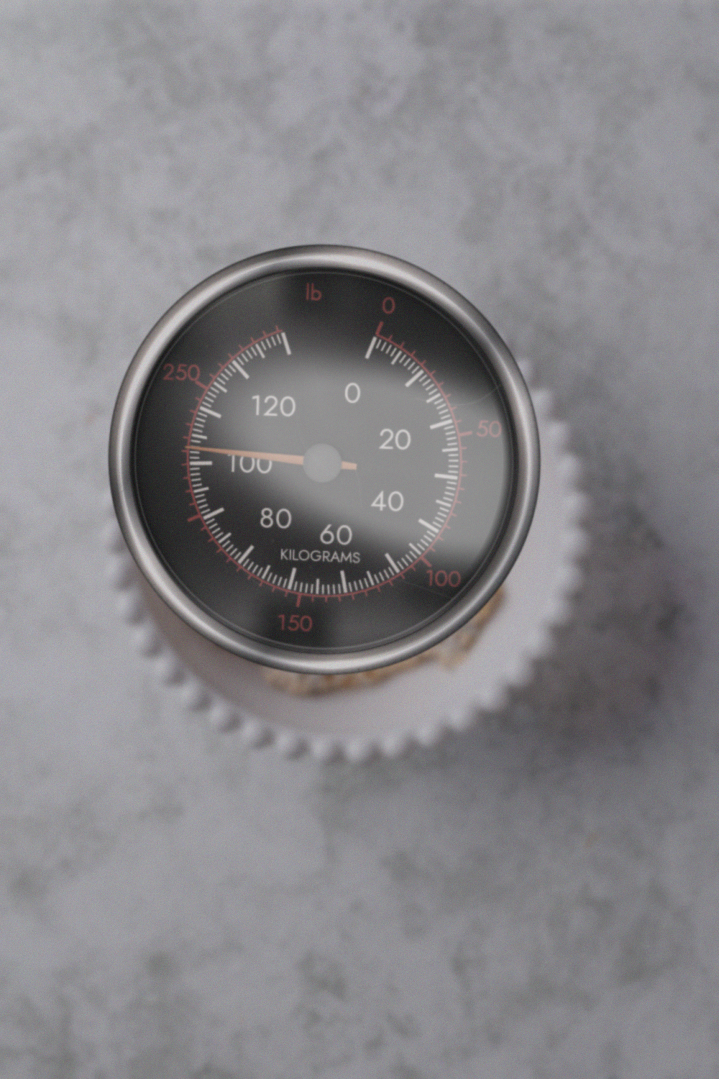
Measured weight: 103 kg
